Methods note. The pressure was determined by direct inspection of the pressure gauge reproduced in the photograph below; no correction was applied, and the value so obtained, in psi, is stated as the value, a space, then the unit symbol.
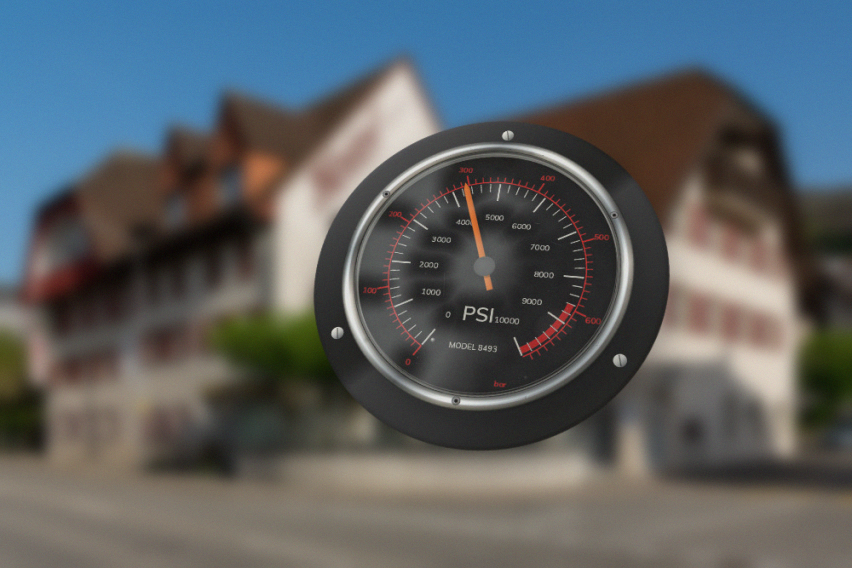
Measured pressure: 4300 psi
